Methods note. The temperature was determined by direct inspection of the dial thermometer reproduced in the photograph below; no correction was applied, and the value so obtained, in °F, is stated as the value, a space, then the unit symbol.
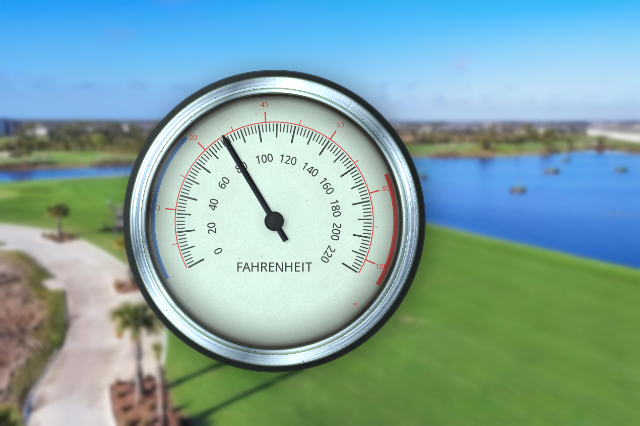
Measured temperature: 80 °F
